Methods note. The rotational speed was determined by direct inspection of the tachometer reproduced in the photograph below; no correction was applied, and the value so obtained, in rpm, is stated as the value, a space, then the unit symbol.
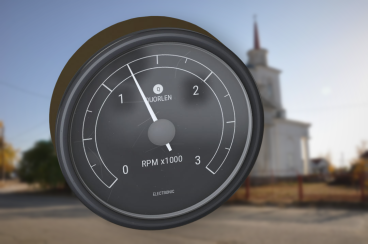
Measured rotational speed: 1250 rpm
